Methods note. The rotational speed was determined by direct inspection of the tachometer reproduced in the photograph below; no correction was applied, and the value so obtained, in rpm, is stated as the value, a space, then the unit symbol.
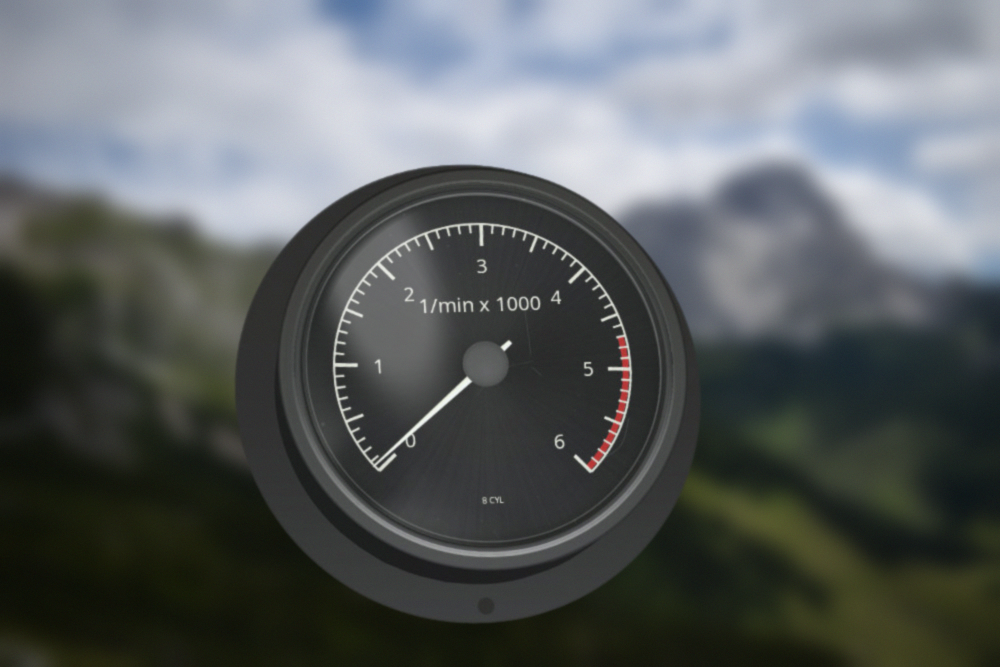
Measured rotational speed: 50 rpm
